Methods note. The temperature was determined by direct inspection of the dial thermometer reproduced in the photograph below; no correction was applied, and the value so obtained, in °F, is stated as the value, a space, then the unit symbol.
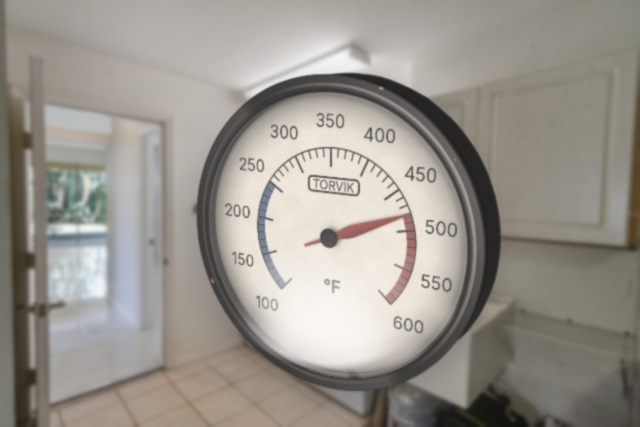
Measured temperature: 480 °F
